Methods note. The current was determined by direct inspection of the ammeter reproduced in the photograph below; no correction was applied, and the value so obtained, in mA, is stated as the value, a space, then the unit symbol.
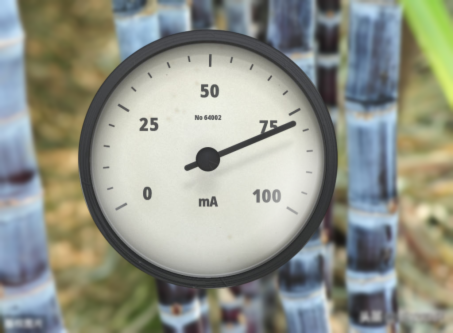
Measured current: 77.5 mA
